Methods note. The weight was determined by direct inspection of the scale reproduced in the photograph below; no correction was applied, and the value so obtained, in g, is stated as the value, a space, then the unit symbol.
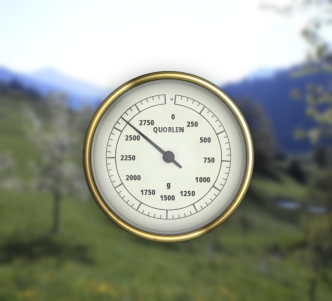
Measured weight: 2600 g
